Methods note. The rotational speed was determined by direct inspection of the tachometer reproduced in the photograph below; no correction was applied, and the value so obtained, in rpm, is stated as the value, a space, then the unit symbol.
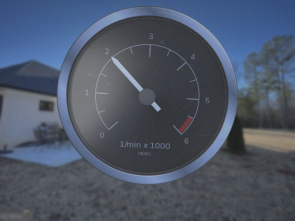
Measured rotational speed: 2000 rpm
